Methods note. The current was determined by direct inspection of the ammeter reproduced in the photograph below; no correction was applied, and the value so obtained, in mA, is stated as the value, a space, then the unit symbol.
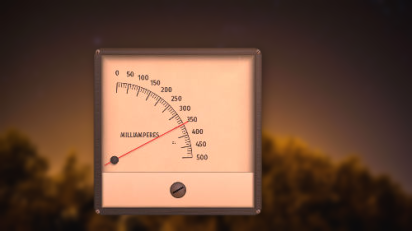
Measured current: 350 mA
